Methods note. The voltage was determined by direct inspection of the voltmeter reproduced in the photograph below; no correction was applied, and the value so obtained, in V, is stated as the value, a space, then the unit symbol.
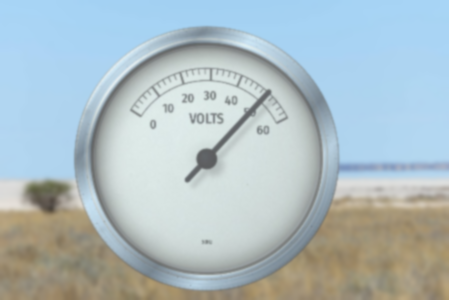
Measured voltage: 50 V
